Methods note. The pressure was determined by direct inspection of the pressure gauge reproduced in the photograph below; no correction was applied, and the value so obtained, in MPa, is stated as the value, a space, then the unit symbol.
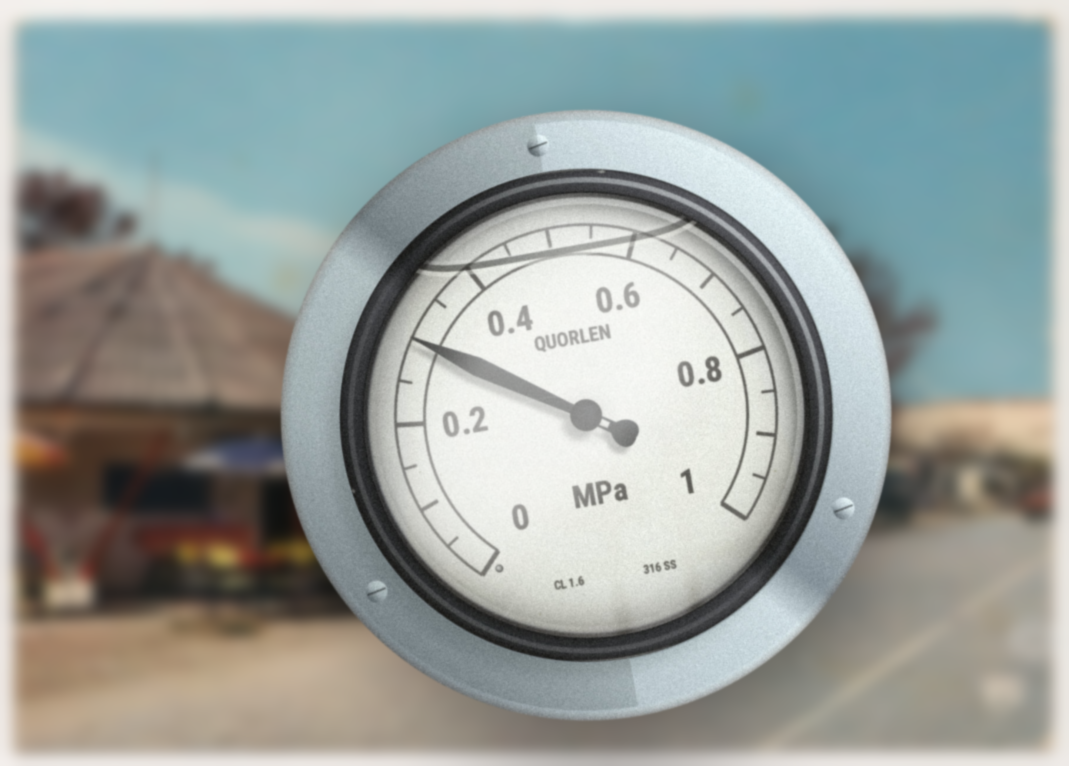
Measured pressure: 0.3 MPa
